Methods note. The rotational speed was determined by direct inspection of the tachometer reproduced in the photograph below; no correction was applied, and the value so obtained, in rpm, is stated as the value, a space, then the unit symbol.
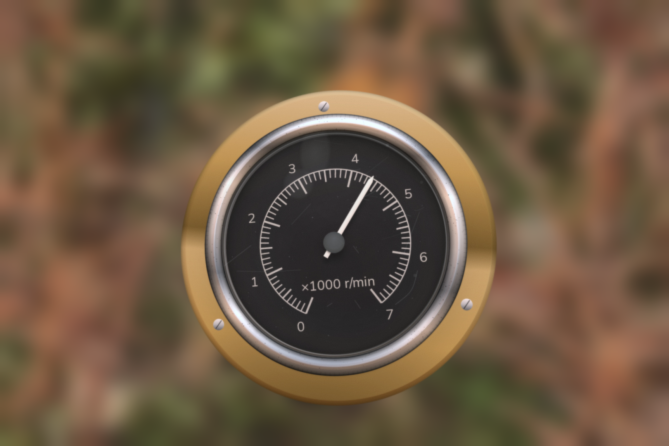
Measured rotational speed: 4400 rpm
